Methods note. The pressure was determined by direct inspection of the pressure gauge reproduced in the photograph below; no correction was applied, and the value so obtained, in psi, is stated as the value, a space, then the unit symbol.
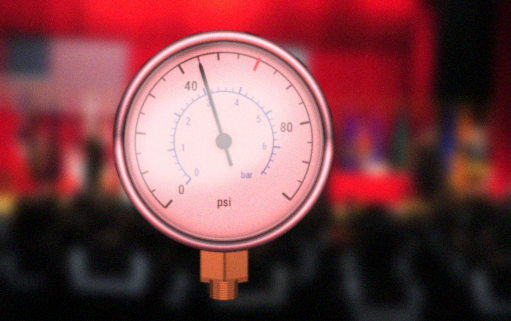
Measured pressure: 45 psi
